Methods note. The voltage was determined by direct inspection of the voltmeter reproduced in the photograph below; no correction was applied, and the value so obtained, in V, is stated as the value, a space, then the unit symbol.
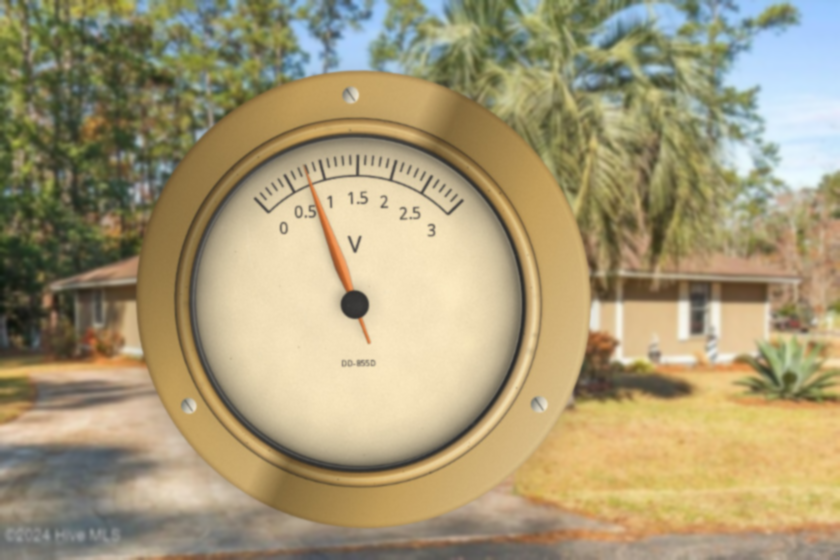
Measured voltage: 0.8 V
